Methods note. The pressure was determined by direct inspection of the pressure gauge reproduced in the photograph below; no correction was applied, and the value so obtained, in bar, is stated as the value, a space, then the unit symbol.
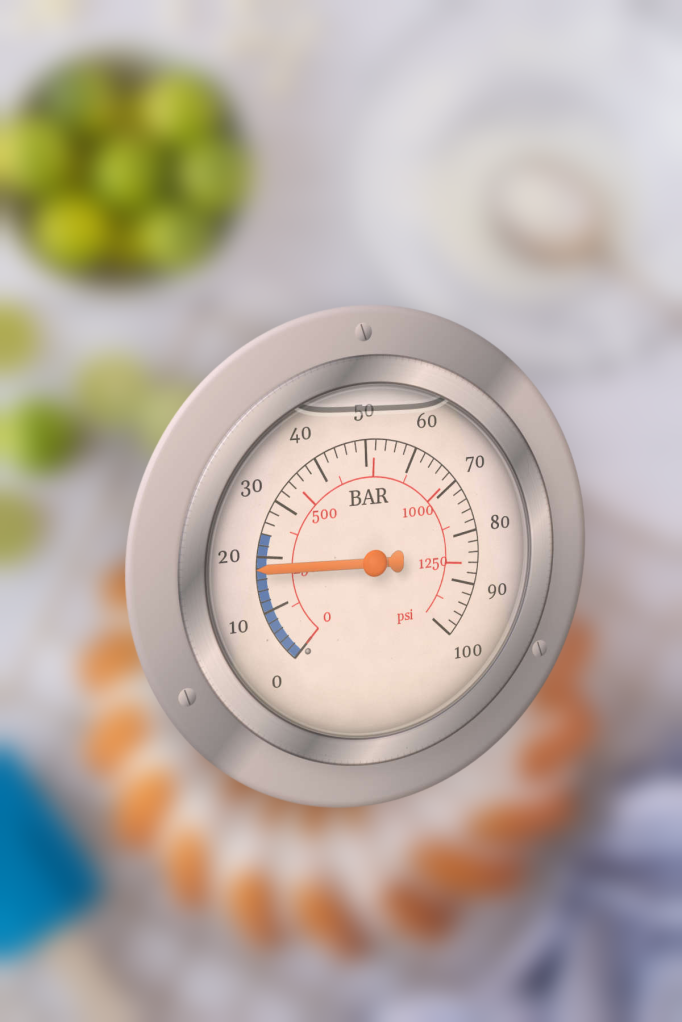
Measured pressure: 18 bar
